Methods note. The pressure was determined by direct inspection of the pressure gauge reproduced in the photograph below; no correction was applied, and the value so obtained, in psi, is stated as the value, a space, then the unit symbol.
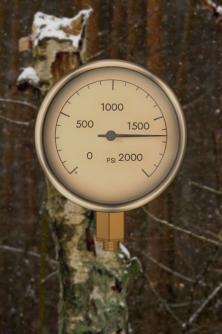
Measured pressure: 1650 psi
